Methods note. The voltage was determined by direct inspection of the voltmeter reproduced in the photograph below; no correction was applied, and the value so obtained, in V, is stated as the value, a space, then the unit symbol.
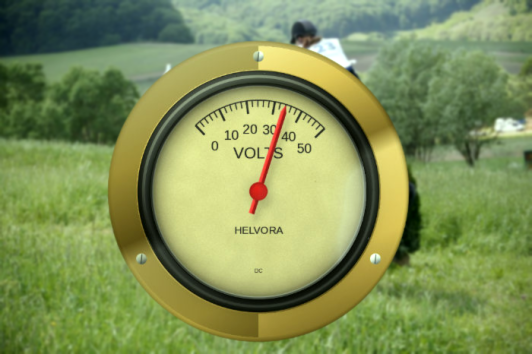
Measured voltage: 34 V
